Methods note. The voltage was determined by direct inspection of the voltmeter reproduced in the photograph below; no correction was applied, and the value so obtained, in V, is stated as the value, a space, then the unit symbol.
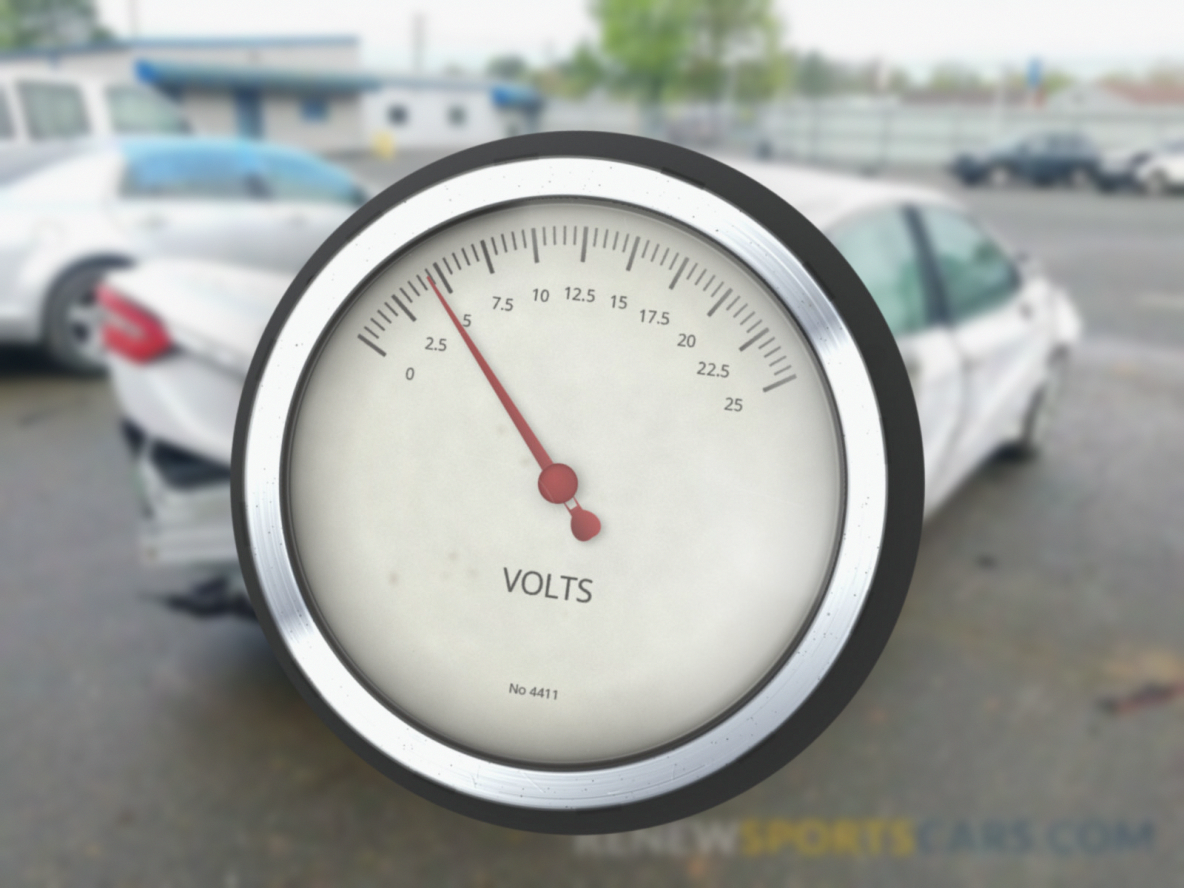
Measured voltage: 4.5 V
